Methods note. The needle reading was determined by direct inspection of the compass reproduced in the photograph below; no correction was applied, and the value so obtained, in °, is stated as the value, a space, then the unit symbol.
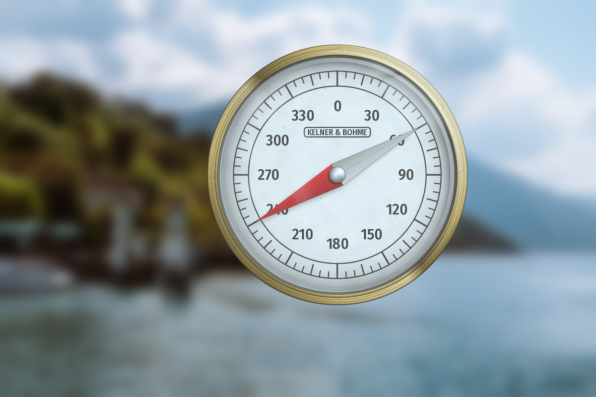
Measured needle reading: 240 °
